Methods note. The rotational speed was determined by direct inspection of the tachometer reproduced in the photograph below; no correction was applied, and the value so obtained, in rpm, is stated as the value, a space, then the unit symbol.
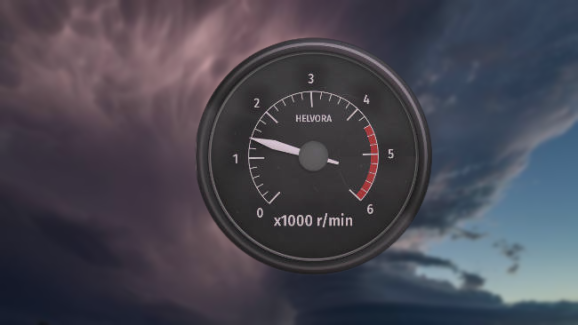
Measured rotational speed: 1400 rpm
